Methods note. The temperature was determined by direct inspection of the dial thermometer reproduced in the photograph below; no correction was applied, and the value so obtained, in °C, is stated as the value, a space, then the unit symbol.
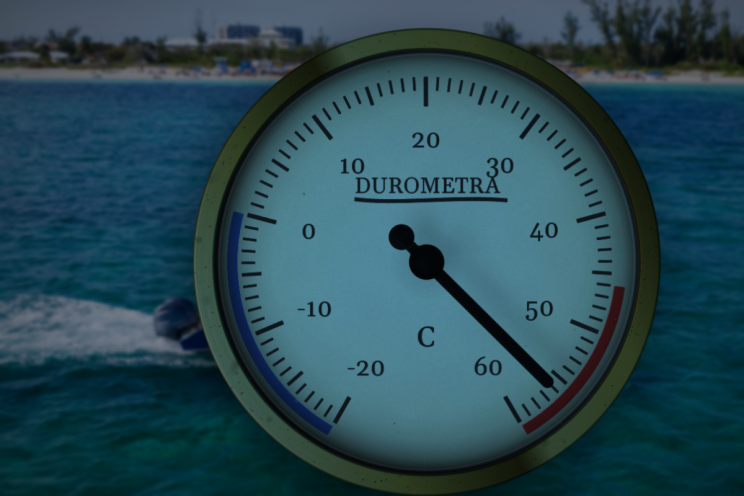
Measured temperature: 56 °C
